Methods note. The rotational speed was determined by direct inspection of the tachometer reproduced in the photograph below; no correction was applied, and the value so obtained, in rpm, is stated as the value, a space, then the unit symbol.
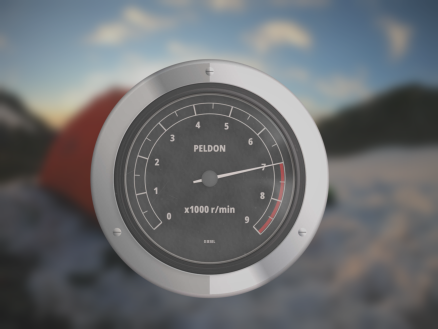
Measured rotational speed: 7000 rpm
